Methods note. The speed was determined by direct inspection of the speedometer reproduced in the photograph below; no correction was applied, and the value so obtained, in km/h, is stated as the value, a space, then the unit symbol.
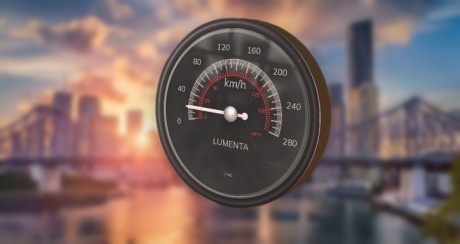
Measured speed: 20 km/h
